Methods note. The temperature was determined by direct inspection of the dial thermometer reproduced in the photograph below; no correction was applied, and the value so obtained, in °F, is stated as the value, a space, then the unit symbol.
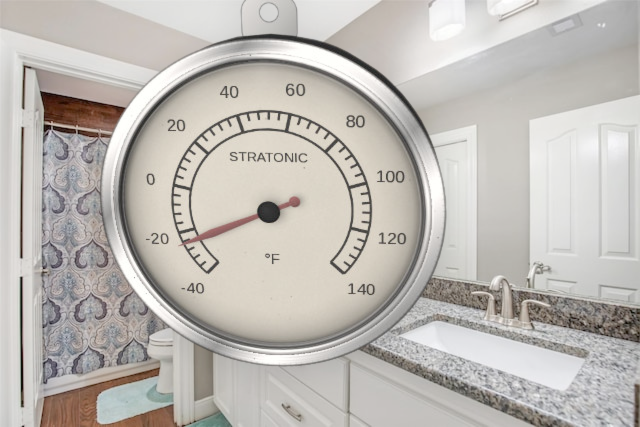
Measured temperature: -24 °F
